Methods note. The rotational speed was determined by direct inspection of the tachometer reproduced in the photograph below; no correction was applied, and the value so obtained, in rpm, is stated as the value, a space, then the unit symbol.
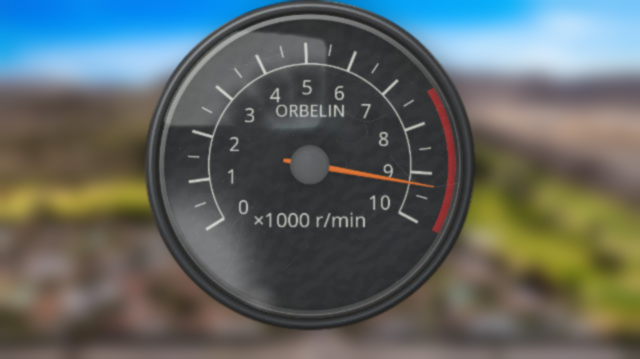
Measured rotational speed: 9250 rpm
